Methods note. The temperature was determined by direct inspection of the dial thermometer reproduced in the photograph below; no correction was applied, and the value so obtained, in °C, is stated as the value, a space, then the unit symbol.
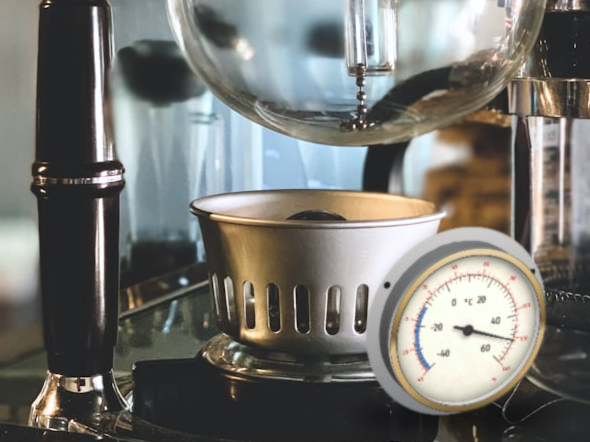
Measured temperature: 50 °C
